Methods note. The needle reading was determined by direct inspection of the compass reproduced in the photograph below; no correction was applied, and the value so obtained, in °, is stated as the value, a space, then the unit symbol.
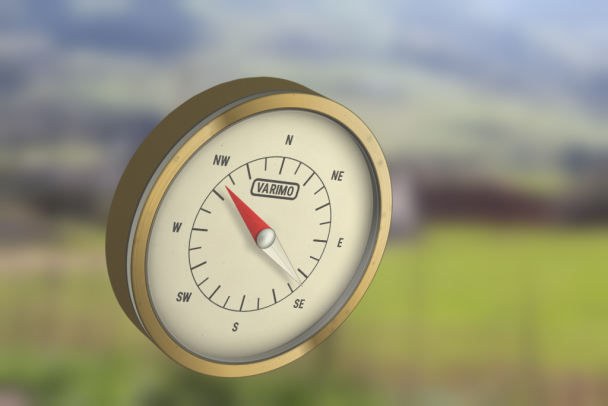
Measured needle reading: 307.5 °
